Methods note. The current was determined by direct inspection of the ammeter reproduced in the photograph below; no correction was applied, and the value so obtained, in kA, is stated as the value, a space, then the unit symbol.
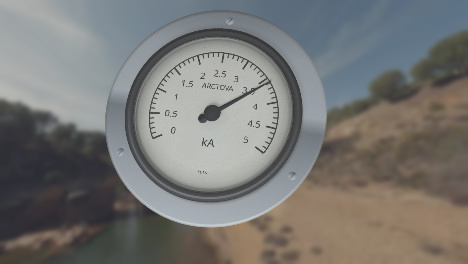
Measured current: 3.6 kA
